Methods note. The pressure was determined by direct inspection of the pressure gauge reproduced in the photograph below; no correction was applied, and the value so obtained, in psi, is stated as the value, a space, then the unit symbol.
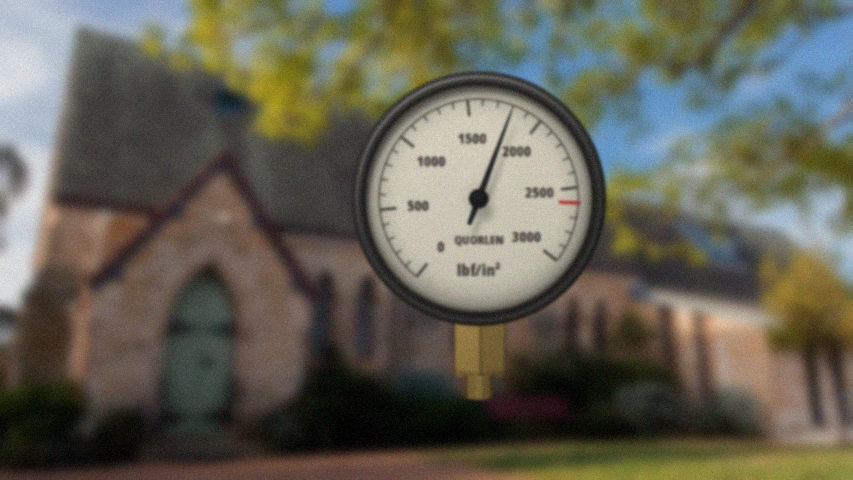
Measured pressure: 1800 psi
